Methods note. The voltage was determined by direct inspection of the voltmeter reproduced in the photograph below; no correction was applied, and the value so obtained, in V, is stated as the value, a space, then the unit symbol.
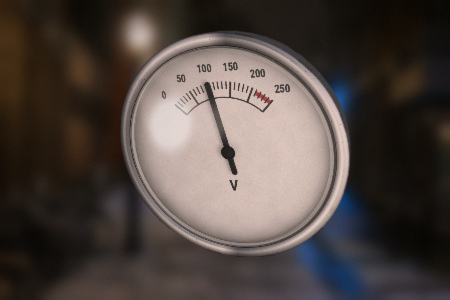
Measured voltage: 100 V
